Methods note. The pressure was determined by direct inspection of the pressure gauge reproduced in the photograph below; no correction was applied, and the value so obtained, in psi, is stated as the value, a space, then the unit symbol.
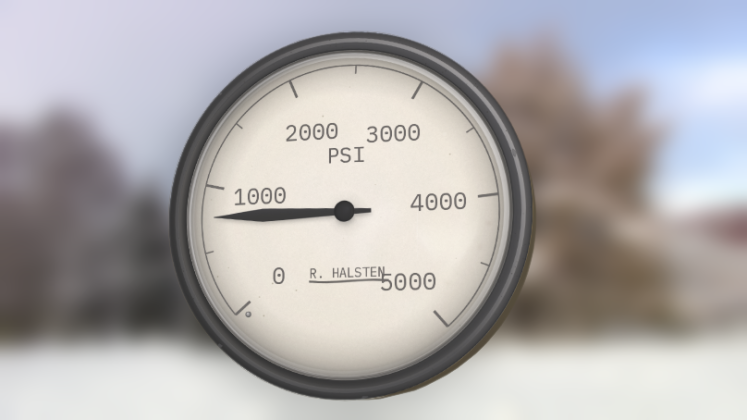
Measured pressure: 750 psi
